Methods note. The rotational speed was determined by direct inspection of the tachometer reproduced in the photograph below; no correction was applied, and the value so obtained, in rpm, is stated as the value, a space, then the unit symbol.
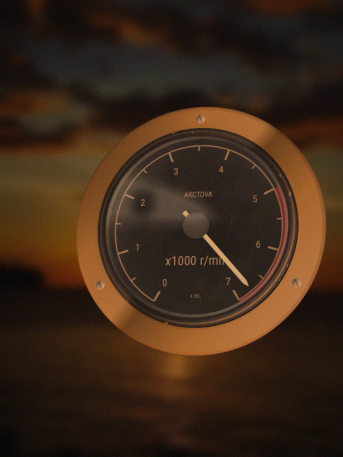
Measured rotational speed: 6750 rpm
